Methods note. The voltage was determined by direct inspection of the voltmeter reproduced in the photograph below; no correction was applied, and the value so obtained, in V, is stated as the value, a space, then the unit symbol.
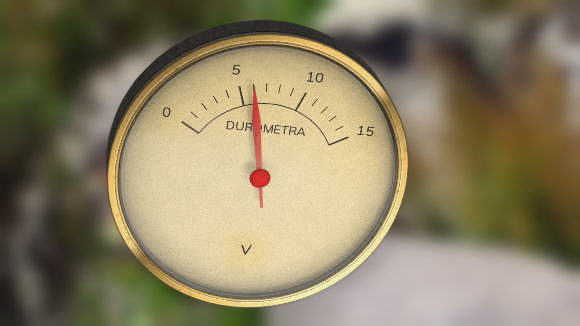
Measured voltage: 6 V
